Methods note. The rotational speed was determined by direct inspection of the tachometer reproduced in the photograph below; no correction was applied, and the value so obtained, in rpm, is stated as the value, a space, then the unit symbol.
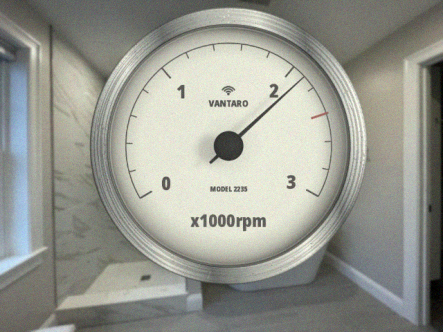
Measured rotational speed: 2100 rpm
